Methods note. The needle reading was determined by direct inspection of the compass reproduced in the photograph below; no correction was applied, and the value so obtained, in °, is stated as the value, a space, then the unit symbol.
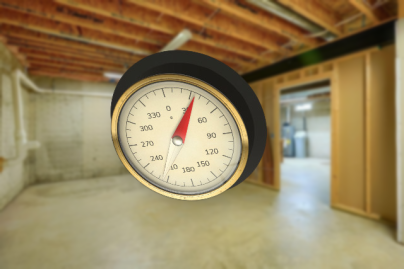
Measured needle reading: 35 °
